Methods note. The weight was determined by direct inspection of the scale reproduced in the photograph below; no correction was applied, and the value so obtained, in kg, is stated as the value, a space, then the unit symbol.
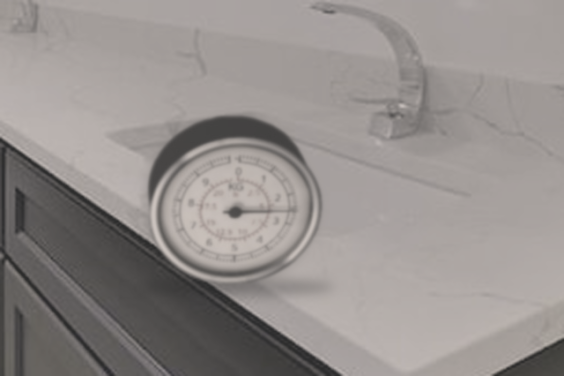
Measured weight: 2.5 kg
